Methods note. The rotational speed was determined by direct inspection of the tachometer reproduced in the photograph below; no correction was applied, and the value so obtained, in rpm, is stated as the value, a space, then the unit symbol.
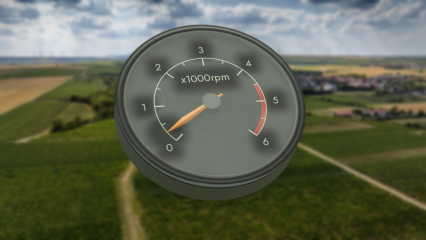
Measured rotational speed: 250 rpm
